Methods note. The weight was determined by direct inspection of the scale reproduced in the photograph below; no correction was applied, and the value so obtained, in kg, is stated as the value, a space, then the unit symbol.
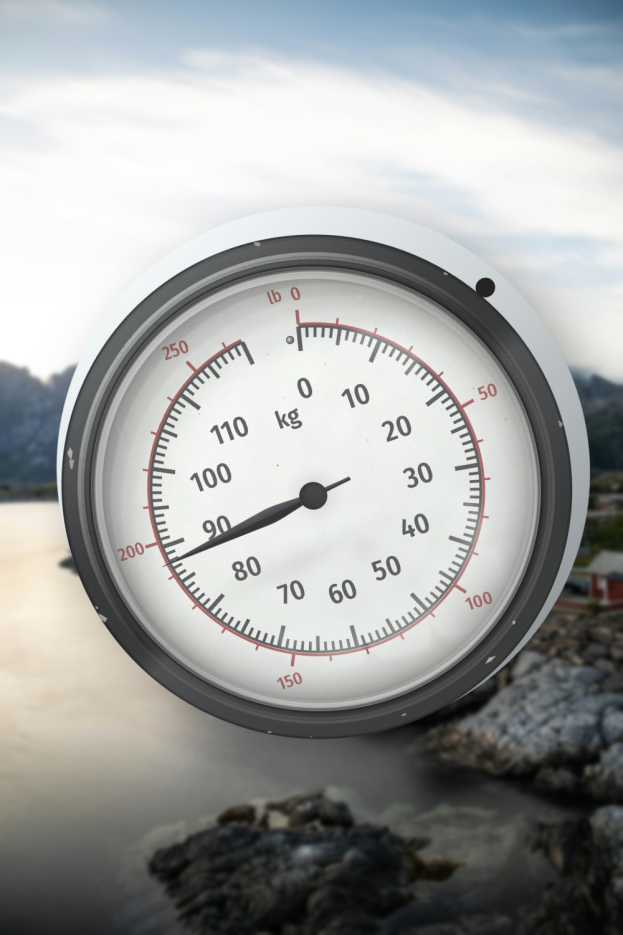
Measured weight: 88 kg
